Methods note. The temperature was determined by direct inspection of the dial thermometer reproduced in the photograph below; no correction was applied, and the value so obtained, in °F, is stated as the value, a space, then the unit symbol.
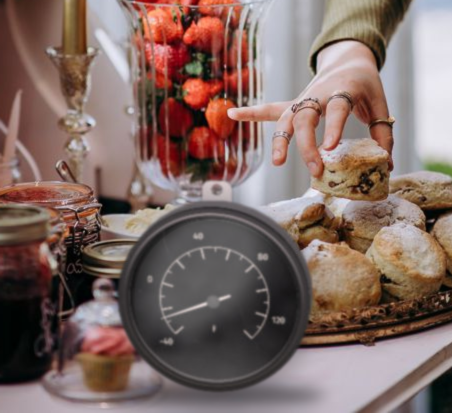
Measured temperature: -25 °F
